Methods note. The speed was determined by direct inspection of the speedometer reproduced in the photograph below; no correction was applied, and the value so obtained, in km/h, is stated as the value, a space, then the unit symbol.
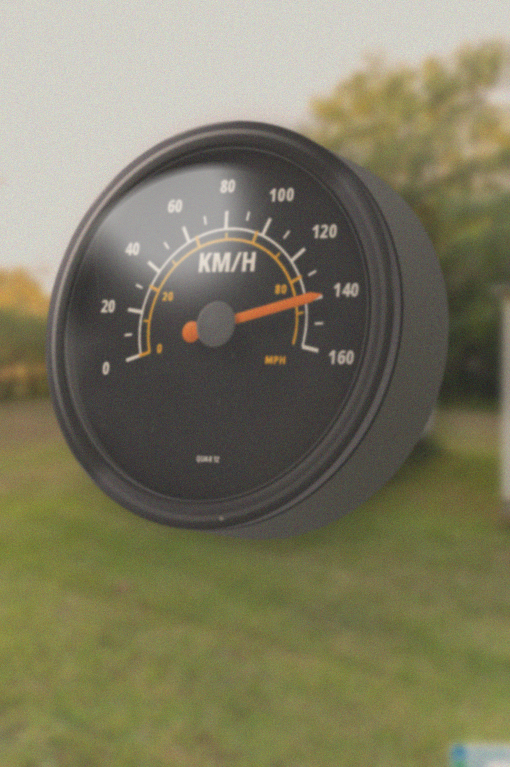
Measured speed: 140 km/h
